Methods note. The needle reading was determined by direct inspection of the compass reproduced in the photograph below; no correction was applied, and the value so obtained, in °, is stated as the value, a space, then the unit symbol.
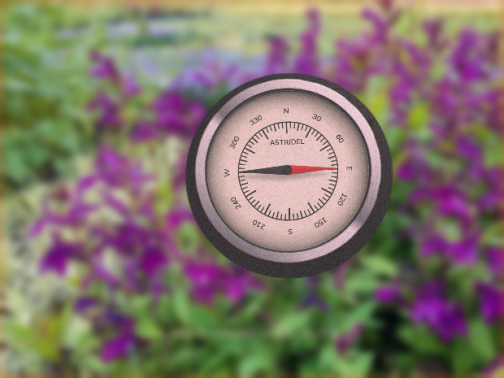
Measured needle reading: 90 °
